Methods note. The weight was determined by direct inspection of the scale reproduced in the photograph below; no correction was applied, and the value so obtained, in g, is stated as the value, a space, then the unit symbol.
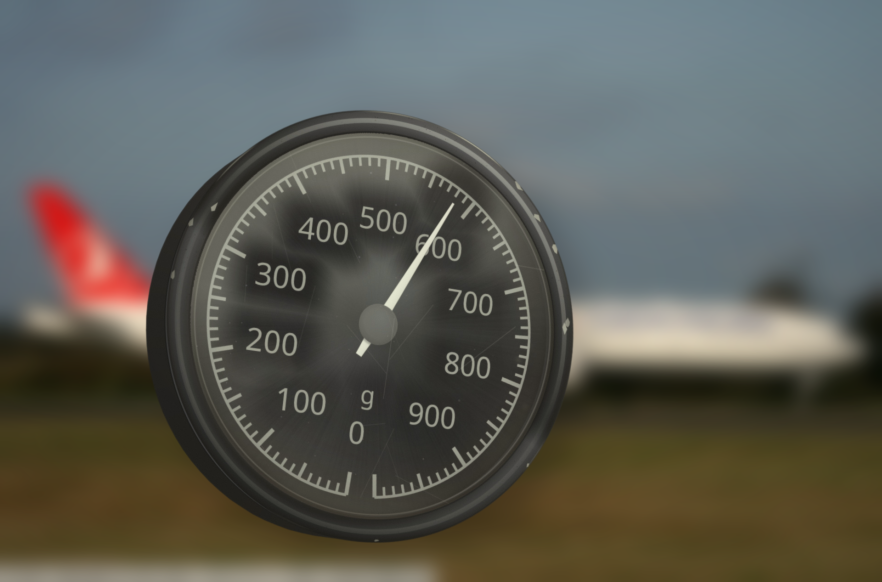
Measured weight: 580 g
